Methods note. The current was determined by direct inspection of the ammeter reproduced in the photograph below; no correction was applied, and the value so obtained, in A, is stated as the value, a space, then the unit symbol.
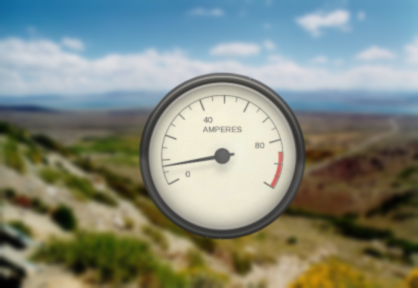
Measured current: 7.5 A
